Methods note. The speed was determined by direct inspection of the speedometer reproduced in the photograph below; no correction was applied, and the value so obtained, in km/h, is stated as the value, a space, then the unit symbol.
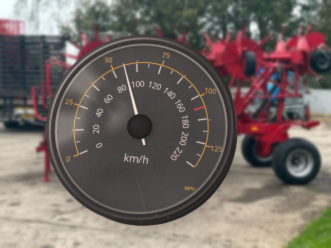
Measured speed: 90 km/h
